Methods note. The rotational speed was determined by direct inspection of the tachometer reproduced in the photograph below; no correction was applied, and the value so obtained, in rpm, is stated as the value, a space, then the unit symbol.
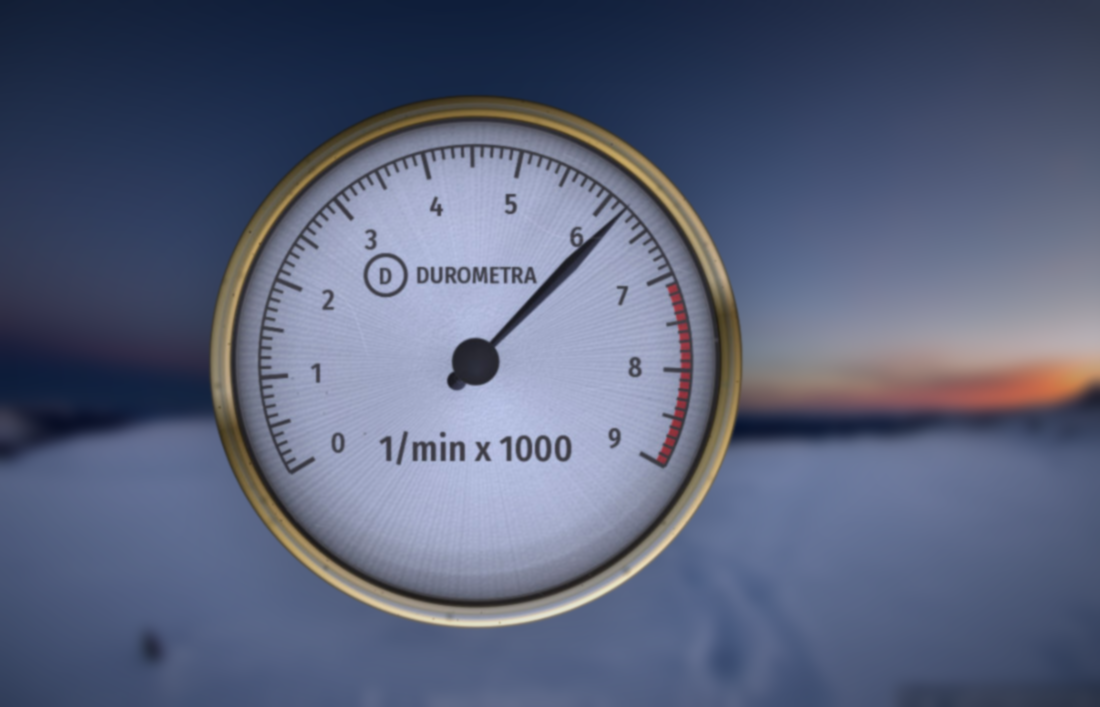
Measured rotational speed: 6200 rpm
